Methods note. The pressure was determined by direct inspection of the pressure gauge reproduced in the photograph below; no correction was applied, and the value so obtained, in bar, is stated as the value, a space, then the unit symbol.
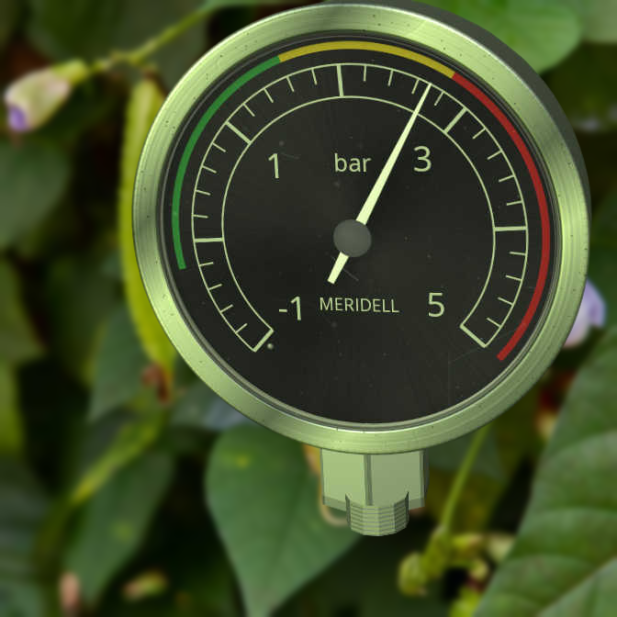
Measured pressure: 2.7 bar
